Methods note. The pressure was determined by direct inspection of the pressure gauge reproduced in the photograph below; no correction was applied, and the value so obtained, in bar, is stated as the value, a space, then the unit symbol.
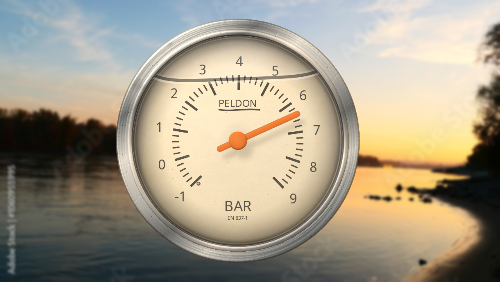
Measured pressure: 6.4 bar
